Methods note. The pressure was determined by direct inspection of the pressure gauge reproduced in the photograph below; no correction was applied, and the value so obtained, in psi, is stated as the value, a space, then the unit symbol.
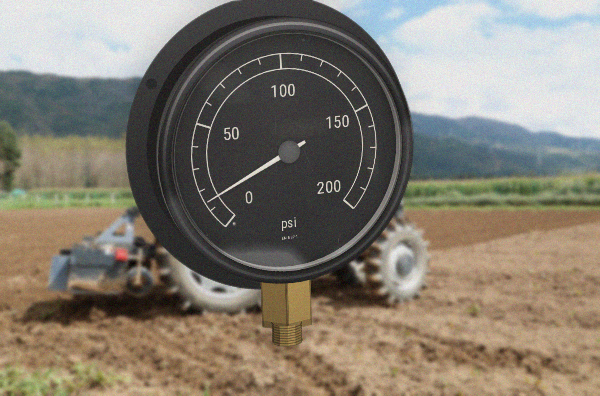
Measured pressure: 15 psi
